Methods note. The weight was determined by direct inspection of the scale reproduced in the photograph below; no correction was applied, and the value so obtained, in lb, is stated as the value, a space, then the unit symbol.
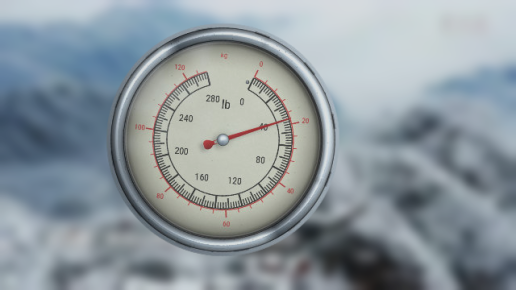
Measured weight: 40 lb
